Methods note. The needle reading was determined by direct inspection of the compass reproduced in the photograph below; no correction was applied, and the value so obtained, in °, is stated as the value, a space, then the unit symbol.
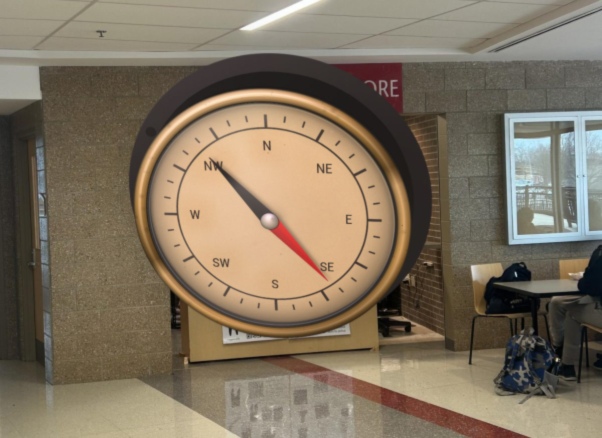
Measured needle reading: 140 °
